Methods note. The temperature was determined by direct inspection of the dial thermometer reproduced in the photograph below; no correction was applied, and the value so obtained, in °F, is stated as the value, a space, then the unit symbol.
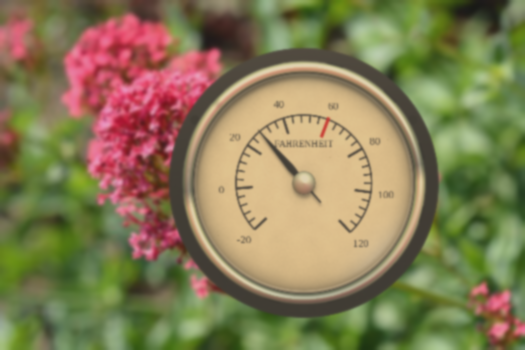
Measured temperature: 28 °F
